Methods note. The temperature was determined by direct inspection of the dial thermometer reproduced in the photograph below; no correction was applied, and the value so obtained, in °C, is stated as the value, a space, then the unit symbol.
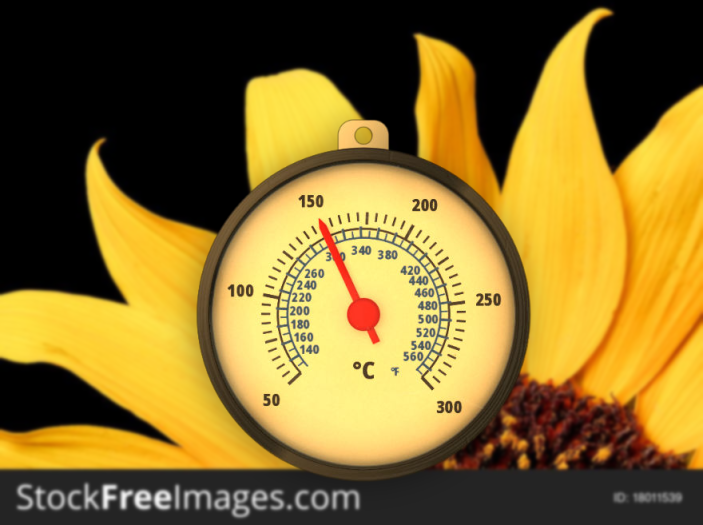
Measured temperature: 150 °C
